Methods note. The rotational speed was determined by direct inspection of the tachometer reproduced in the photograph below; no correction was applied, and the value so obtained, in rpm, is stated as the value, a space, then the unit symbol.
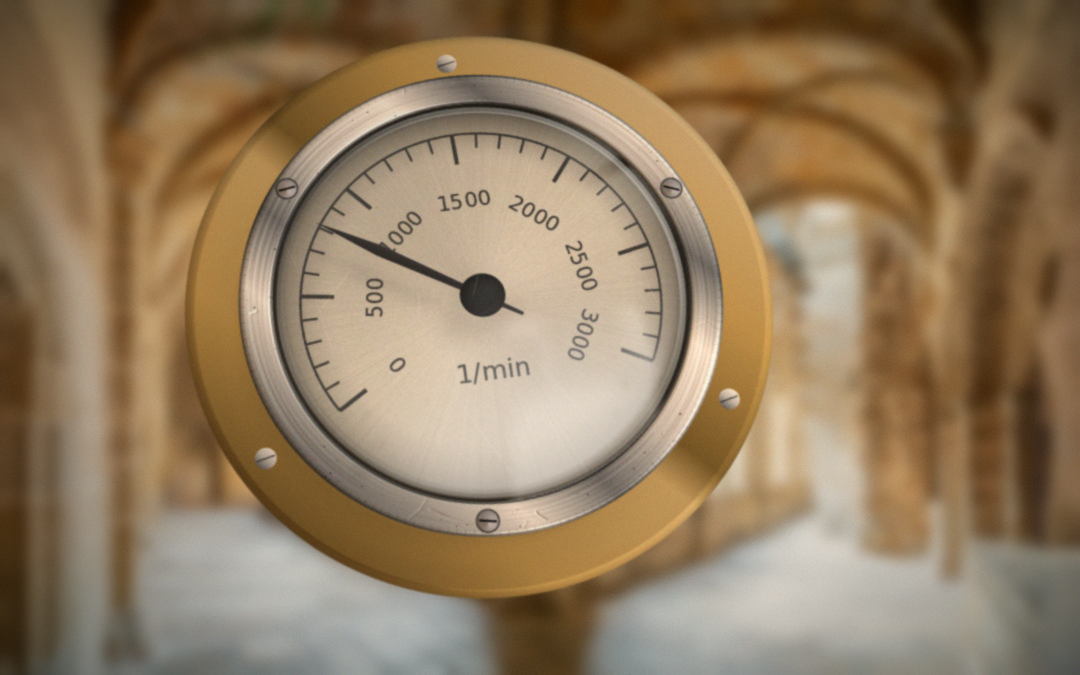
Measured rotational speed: 800 rpm
